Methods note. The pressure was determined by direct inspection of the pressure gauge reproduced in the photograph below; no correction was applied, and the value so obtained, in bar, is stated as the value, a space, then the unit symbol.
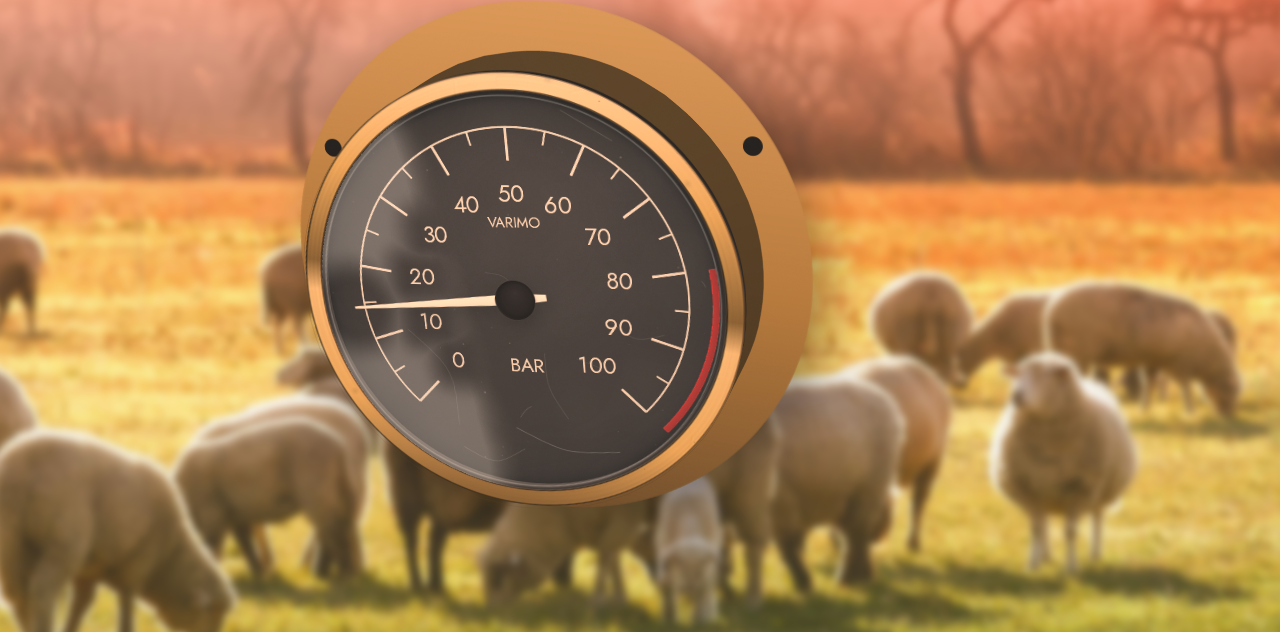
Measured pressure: 15 bar
